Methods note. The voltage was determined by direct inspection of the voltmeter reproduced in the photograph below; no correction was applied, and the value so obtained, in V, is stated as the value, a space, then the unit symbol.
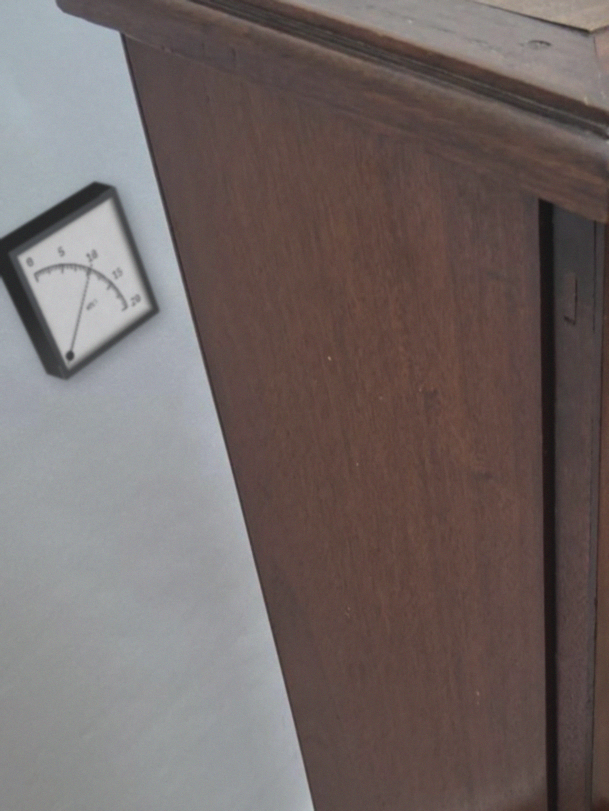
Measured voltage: 10 V
